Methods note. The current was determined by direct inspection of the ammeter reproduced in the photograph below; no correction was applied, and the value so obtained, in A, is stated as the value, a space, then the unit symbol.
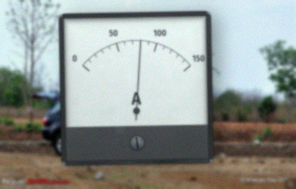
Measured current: 80 A
